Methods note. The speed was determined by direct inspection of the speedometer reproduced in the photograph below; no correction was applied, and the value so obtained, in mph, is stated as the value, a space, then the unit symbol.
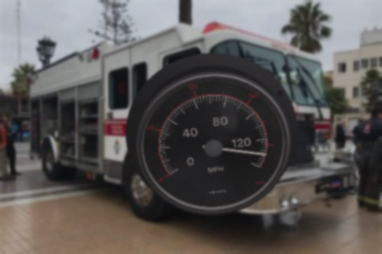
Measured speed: 130 mph
